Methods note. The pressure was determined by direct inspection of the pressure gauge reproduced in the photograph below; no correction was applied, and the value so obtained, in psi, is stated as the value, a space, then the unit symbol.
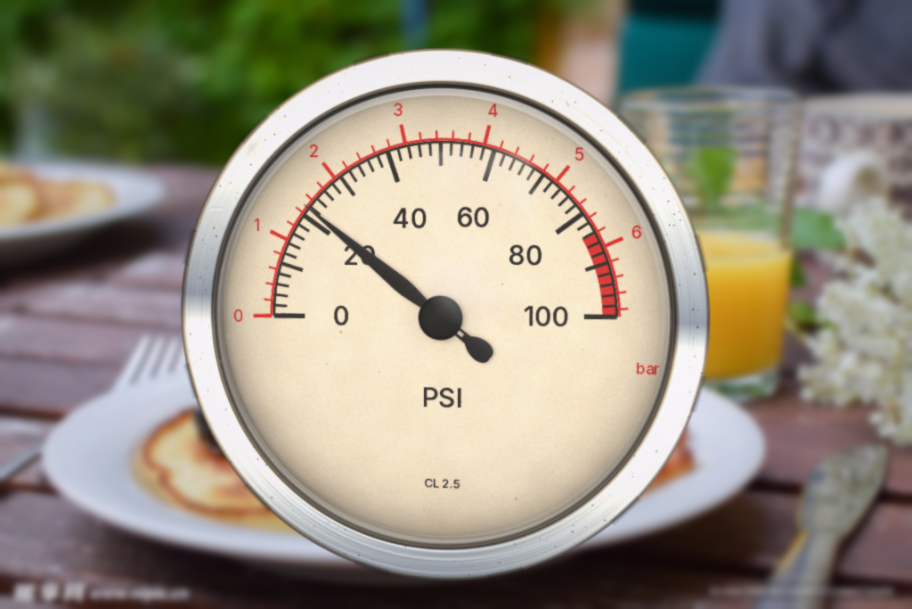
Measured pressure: 22 psi
